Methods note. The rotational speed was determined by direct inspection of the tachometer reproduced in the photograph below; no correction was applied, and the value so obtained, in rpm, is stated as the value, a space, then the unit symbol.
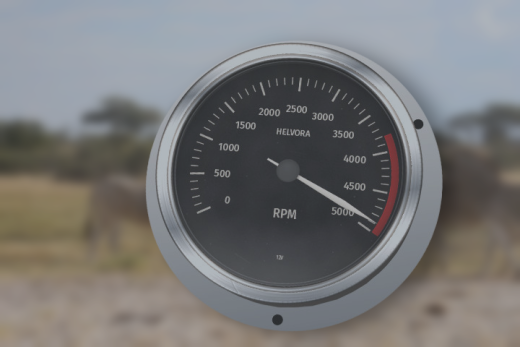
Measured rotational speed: 4900 rpm
